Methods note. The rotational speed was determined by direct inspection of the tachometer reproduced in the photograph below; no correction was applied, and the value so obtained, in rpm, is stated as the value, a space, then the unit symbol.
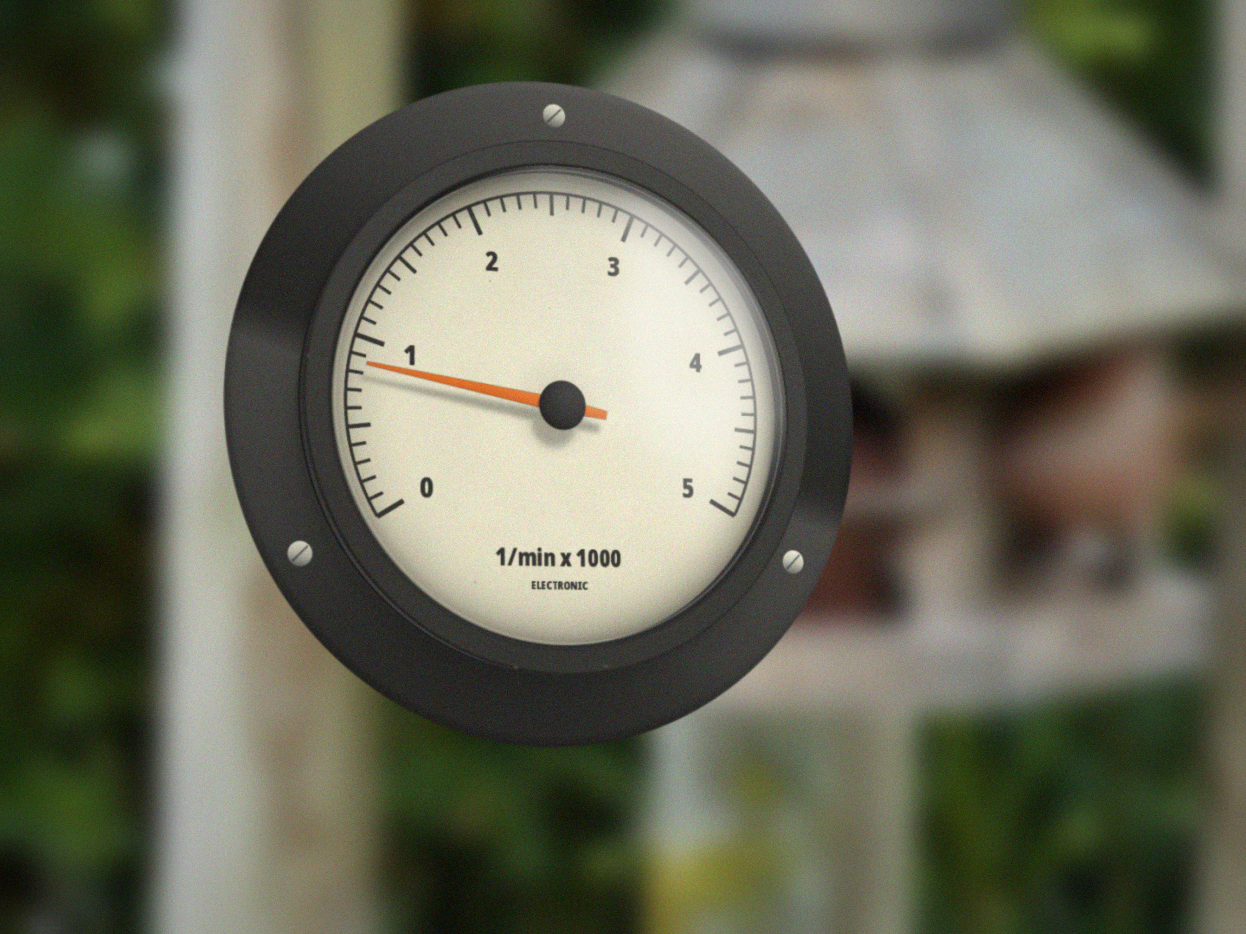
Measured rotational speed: 850 rpm
